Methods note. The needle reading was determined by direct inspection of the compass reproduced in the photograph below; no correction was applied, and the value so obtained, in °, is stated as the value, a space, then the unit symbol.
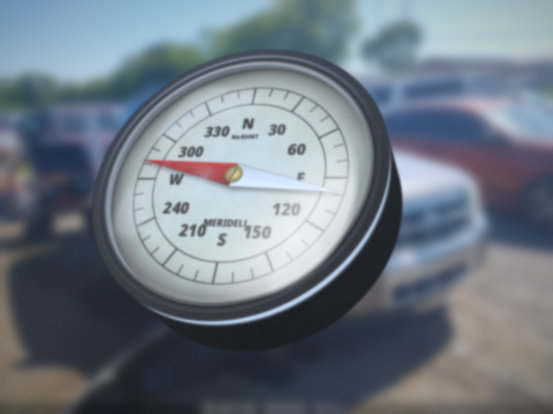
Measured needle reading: 280 °
